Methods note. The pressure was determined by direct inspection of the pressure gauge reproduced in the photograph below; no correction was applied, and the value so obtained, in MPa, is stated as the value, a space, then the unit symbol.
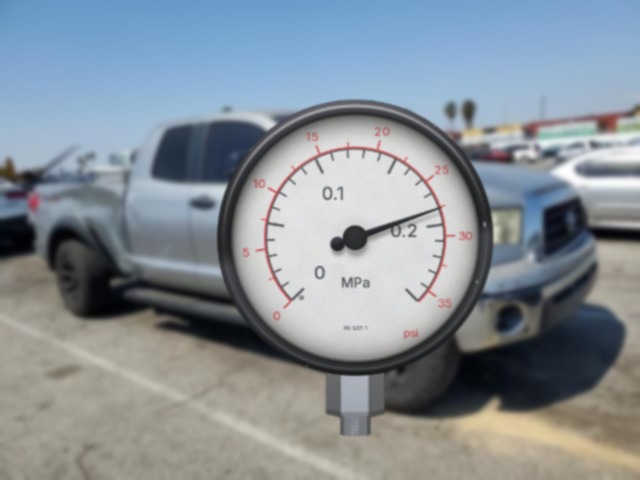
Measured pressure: 0.19 MPa
